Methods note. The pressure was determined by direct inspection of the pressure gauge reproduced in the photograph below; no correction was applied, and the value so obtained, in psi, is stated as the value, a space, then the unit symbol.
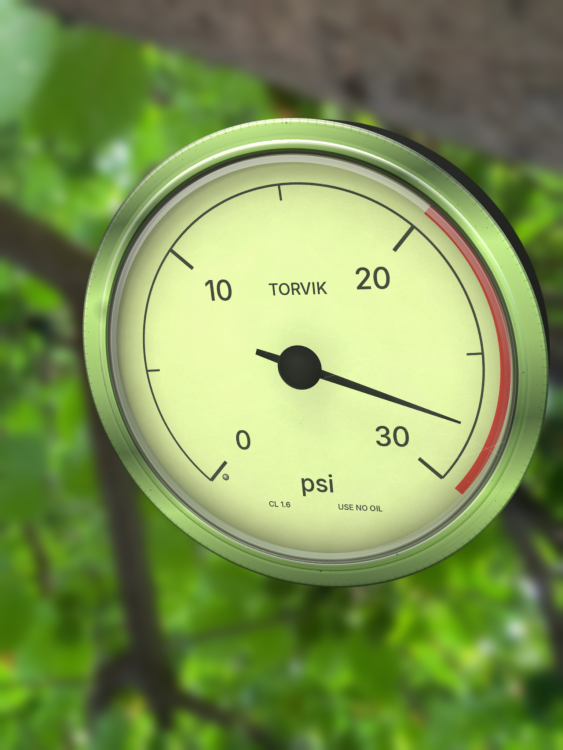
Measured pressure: 27.5 psi
